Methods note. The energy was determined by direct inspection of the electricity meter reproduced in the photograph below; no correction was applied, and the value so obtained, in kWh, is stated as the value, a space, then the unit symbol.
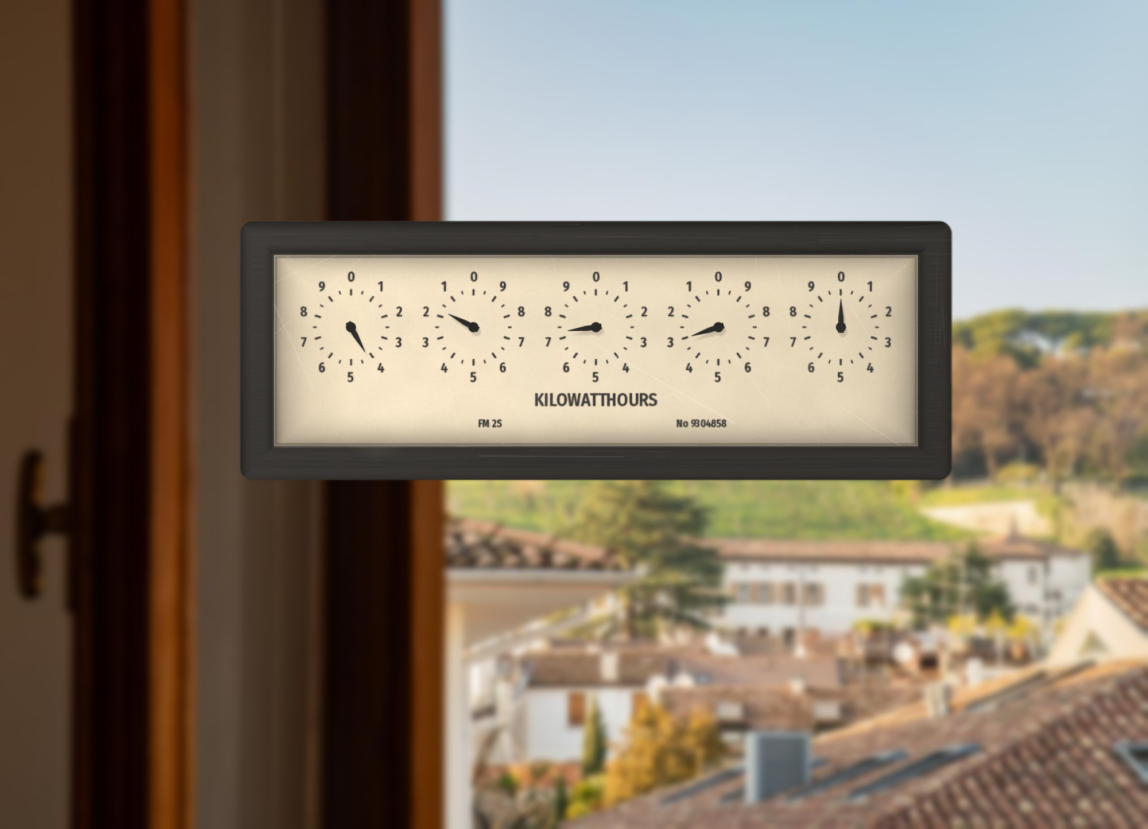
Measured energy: 41730 kWh
